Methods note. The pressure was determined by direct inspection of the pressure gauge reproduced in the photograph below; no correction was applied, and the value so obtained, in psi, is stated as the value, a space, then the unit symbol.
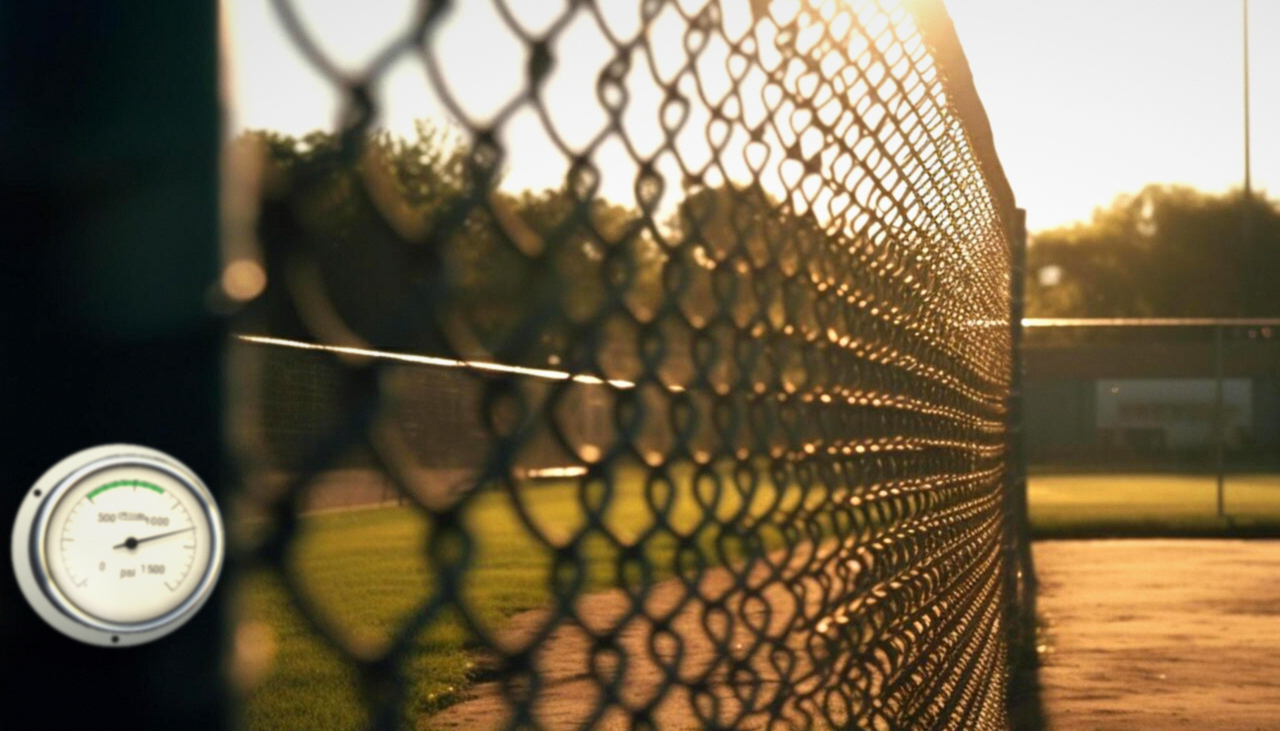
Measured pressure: 1150 psi
